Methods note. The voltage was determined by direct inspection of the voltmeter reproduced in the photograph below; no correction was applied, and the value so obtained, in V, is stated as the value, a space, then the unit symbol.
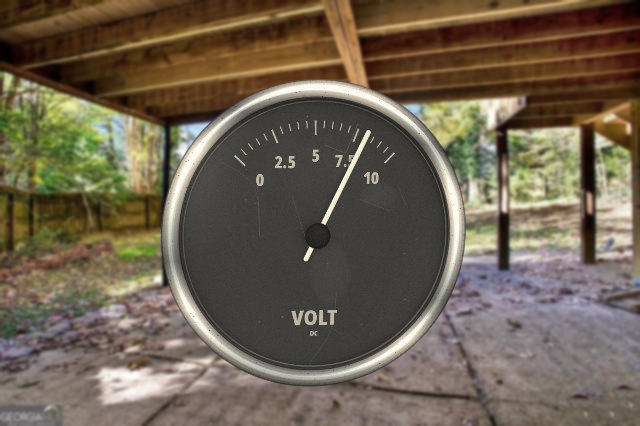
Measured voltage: 8 V
